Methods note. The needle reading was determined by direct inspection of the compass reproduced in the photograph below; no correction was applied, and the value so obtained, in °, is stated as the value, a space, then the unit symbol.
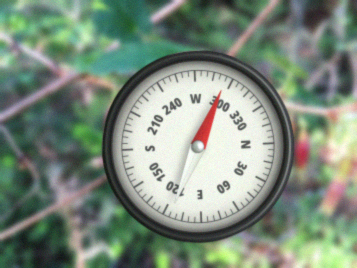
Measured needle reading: 295 °
